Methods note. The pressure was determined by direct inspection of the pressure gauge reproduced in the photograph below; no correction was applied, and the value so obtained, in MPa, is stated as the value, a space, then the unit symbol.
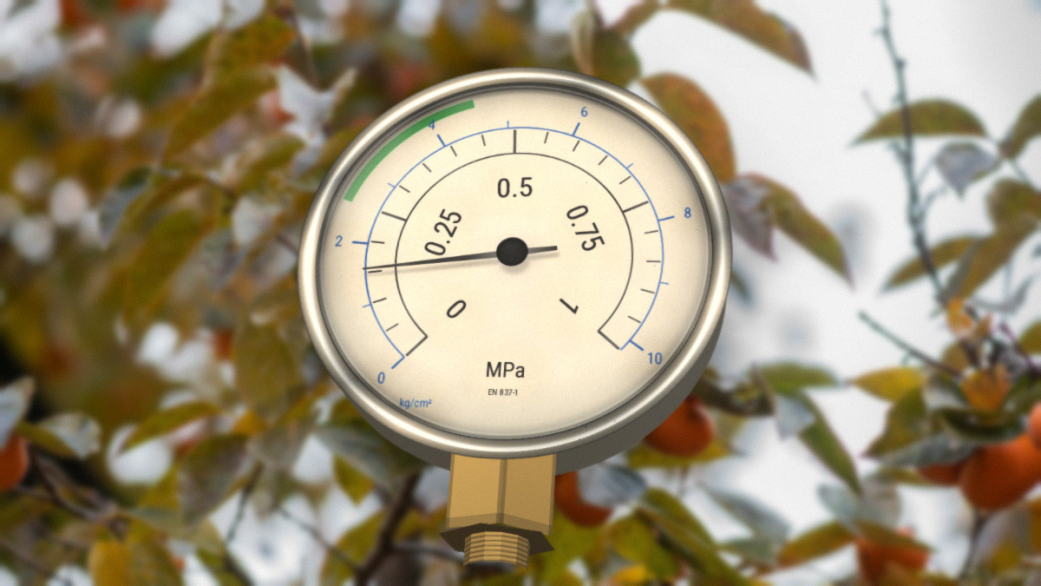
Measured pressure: 0.15 MPa
